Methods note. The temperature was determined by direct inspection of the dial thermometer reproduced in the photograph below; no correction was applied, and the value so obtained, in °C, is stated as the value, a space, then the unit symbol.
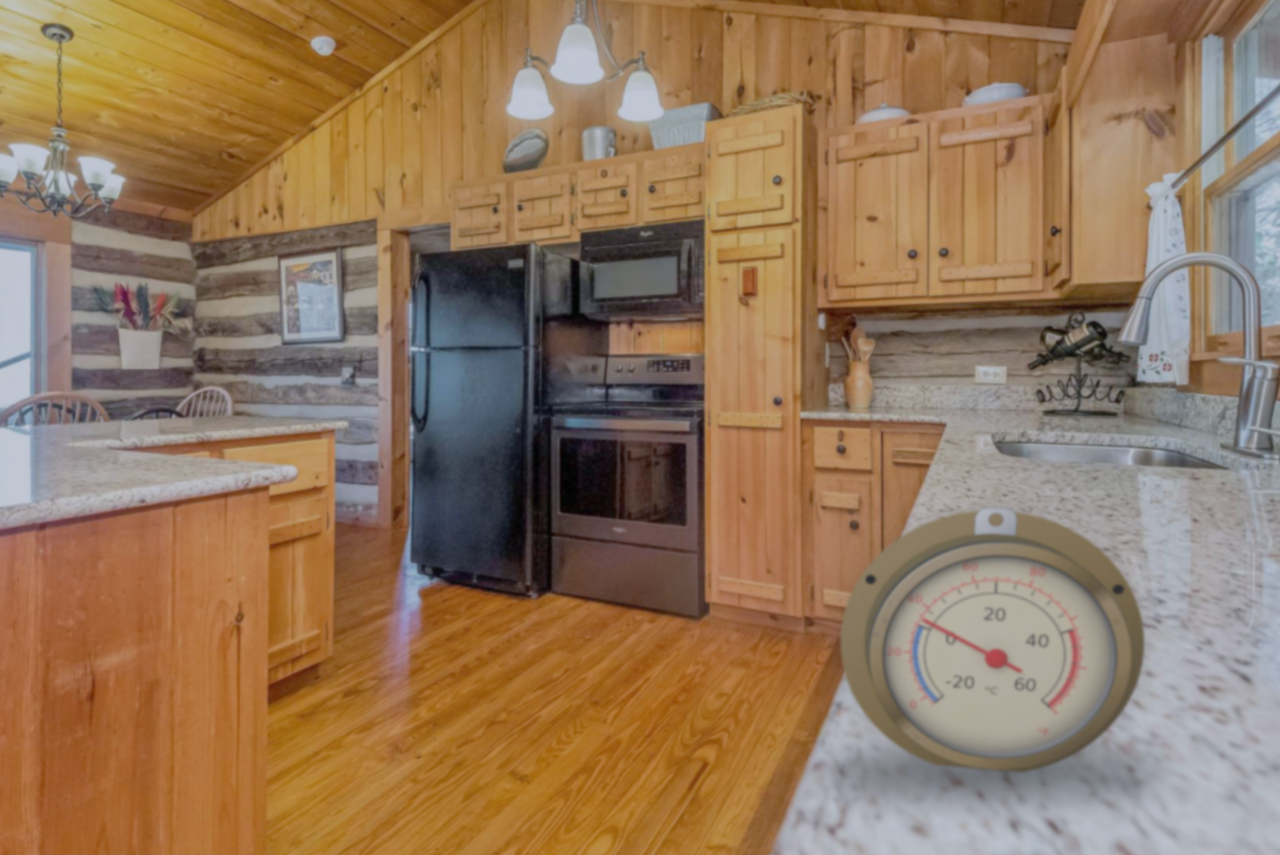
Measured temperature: 2 °C
